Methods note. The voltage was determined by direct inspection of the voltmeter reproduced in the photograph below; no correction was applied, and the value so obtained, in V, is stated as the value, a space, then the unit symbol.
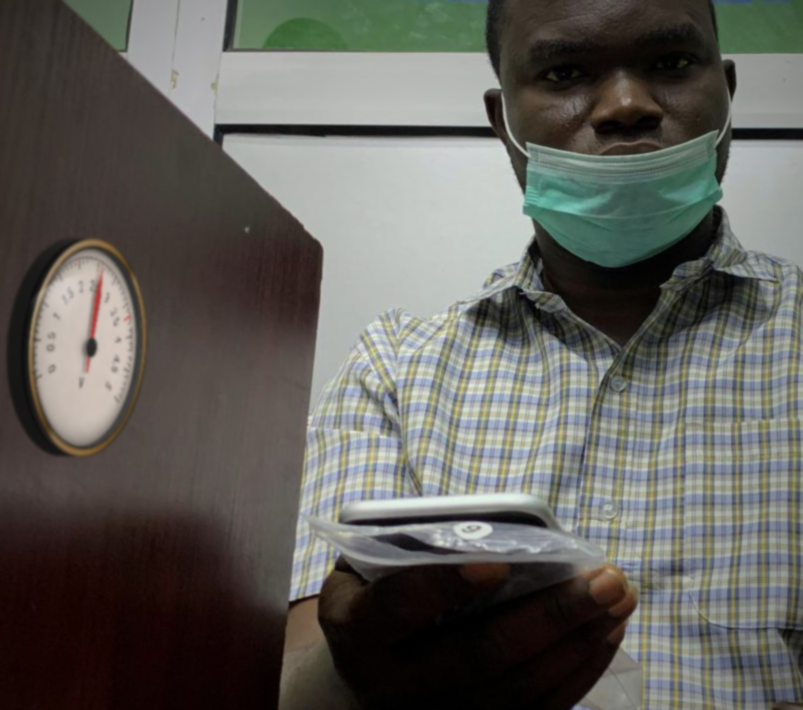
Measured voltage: 2.5 V
